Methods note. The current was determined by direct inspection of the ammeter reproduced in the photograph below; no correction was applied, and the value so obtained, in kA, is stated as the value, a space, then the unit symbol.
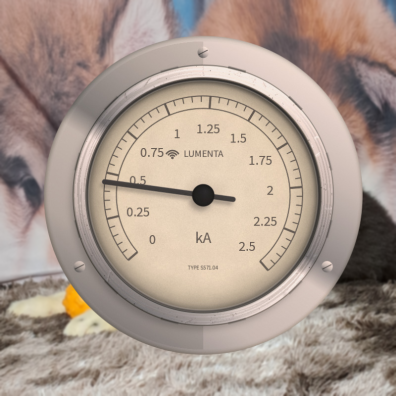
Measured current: 0.45 kA
